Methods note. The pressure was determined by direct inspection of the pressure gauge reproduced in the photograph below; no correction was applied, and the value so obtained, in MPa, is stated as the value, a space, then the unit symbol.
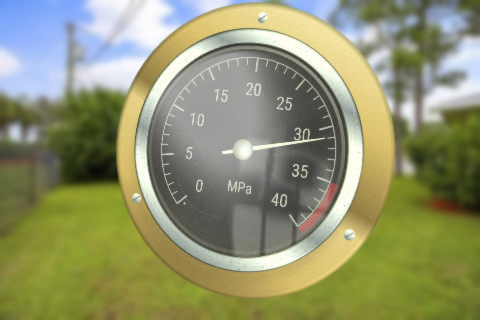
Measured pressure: 31 MPa
